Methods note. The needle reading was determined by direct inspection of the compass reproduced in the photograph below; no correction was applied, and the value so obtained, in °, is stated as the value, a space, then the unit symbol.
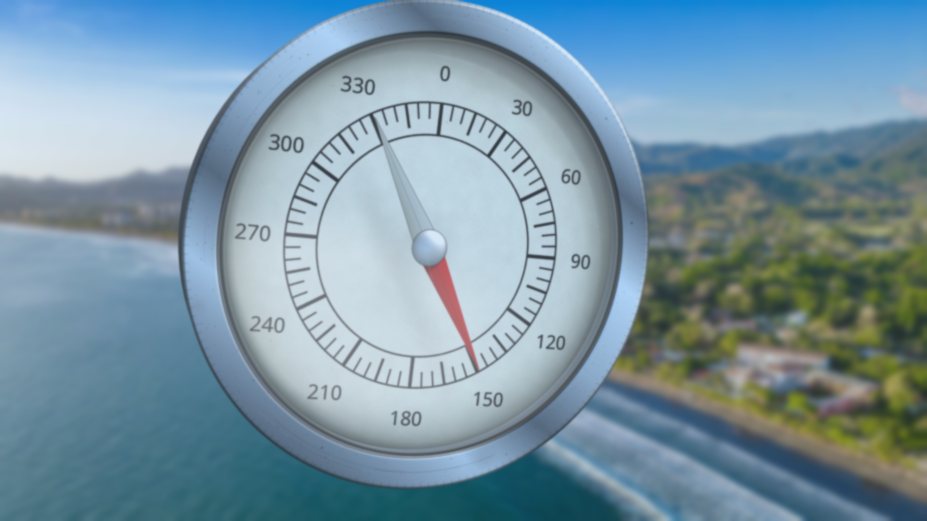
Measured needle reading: 150 °
